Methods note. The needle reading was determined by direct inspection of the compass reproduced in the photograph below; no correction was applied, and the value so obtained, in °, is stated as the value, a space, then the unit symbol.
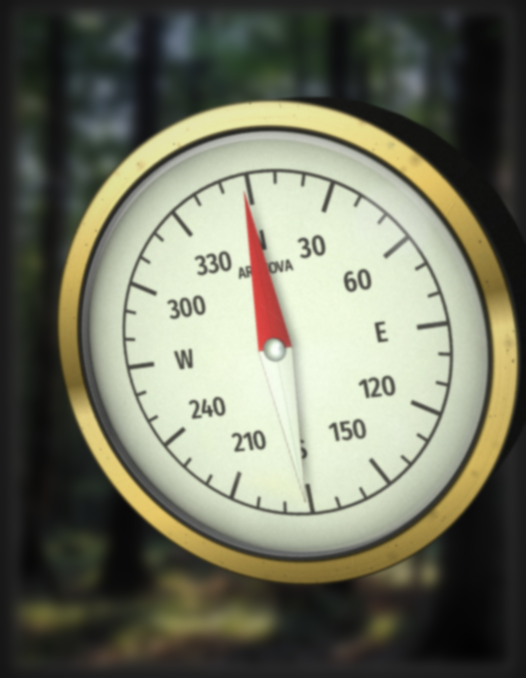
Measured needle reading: 0 °
